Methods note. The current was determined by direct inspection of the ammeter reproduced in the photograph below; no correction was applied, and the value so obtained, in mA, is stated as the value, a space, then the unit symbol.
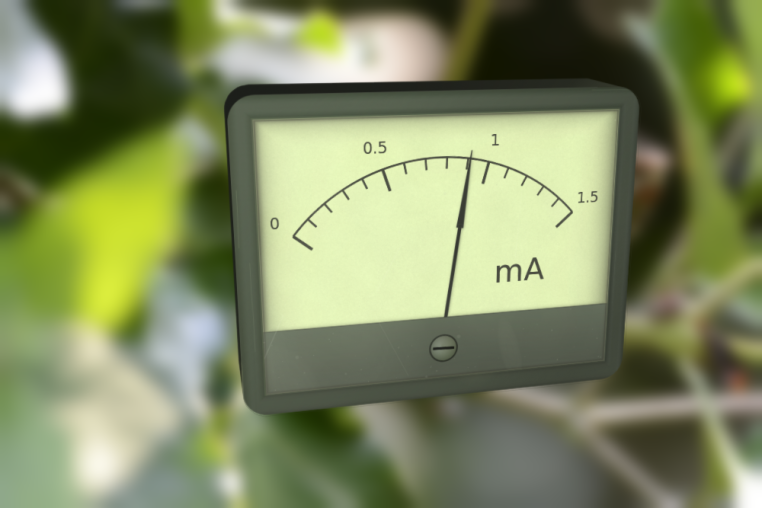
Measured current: 0.9 mA
